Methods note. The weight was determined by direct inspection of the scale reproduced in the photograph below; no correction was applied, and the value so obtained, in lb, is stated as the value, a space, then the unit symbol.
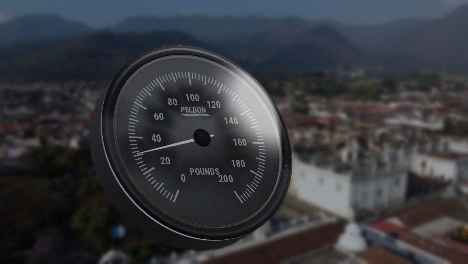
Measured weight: 30 lb
